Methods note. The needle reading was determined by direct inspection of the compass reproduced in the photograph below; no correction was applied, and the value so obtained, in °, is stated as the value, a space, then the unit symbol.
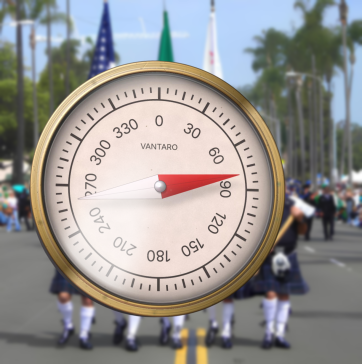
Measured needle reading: 80 °
